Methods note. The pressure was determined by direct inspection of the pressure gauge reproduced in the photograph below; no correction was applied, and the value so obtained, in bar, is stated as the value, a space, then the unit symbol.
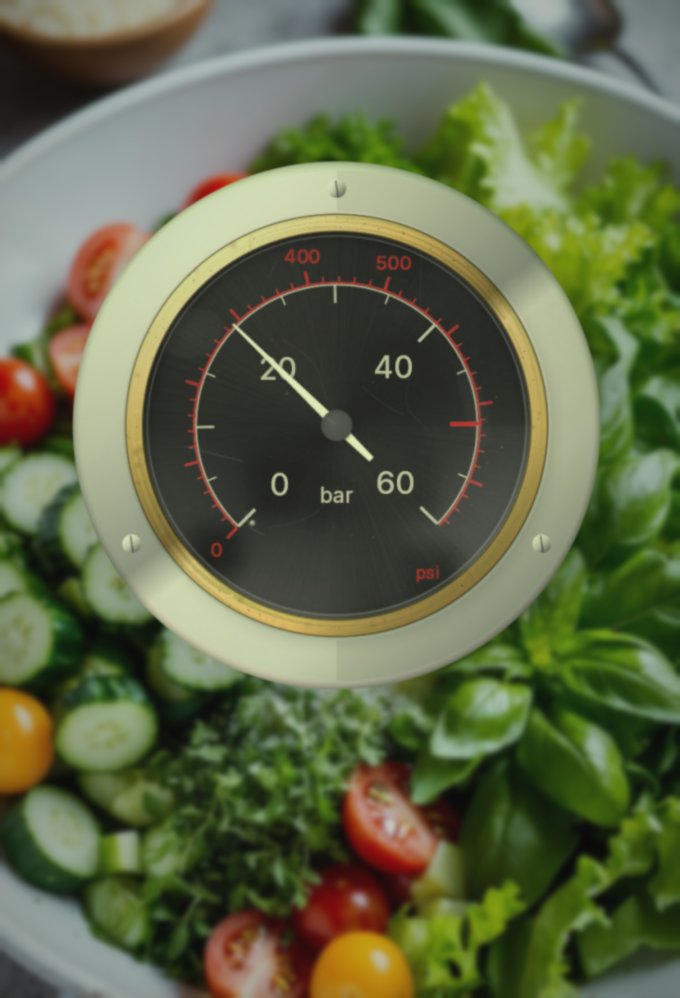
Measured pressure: 20 bar
